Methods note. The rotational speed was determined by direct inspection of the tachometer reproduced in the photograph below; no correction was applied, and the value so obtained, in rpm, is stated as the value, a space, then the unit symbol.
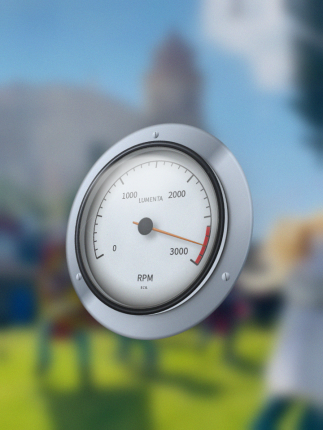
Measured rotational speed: 2800 rpm
